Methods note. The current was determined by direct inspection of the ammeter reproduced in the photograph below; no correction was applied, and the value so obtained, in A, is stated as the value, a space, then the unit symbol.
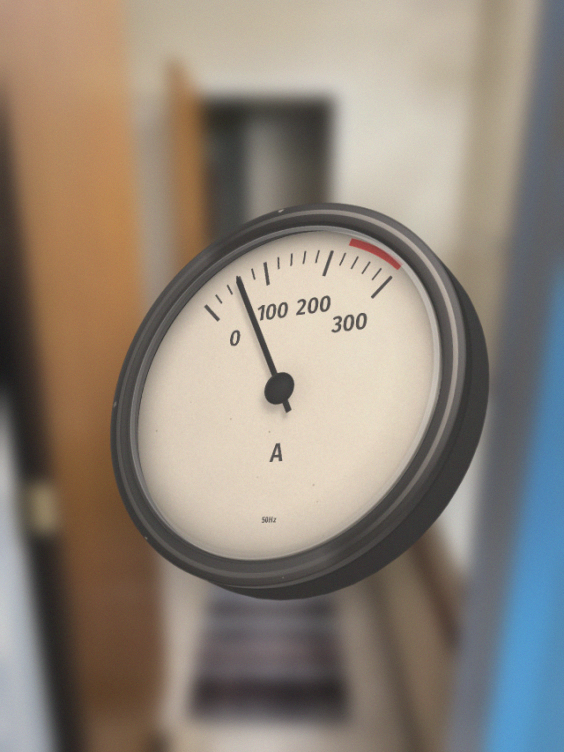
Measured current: 60 A
